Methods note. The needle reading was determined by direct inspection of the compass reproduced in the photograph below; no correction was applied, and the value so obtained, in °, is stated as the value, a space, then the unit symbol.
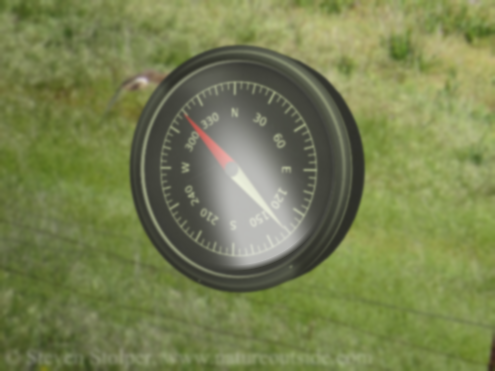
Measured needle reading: 315 °
